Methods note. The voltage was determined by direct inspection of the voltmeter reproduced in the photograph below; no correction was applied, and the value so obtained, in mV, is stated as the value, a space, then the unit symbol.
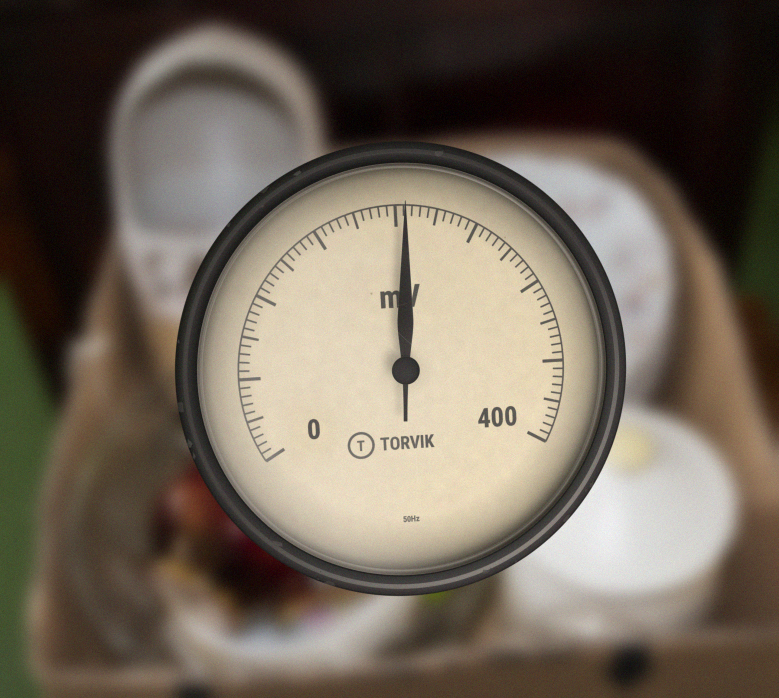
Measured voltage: 205 mV
